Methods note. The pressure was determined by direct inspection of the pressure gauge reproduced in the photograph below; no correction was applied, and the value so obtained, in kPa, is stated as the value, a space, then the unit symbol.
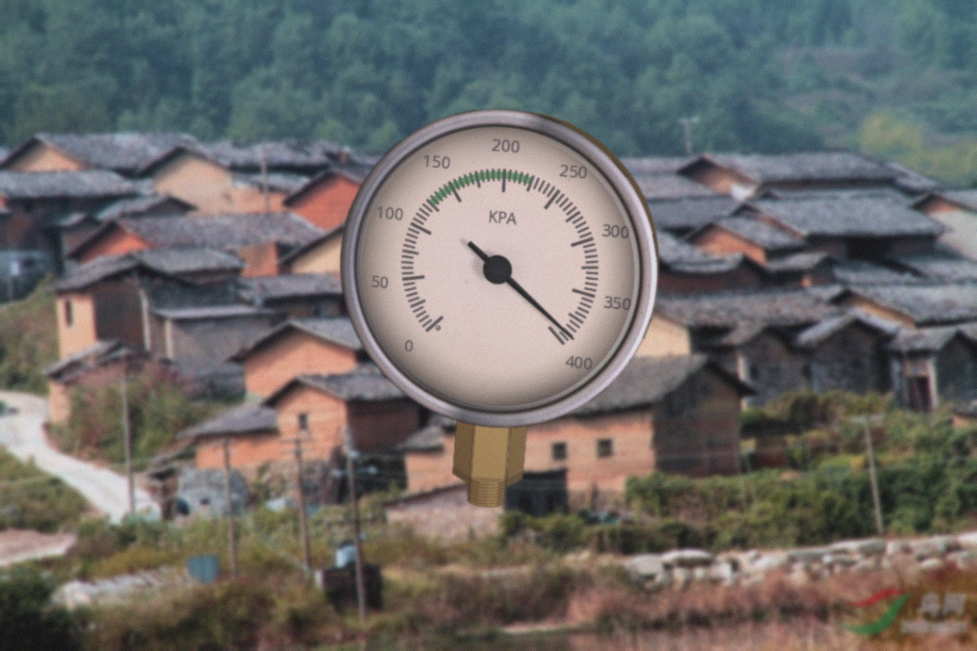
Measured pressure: 390 kPa
